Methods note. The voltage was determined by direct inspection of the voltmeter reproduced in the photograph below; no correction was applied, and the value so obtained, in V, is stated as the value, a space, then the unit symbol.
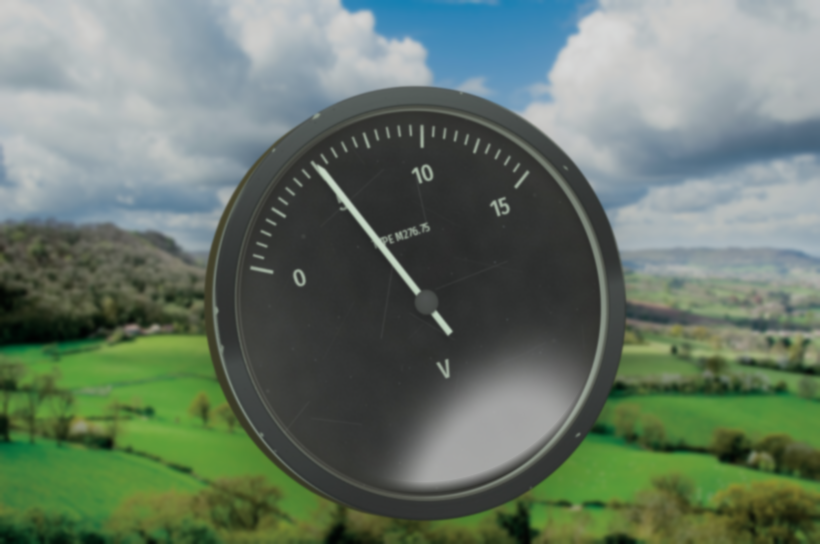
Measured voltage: 5 V
